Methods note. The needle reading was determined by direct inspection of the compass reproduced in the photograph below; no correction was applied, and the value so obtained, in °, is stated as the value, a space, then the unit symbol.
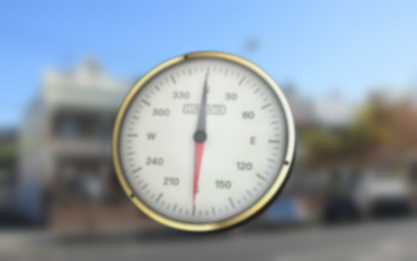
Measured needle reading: 180 °
